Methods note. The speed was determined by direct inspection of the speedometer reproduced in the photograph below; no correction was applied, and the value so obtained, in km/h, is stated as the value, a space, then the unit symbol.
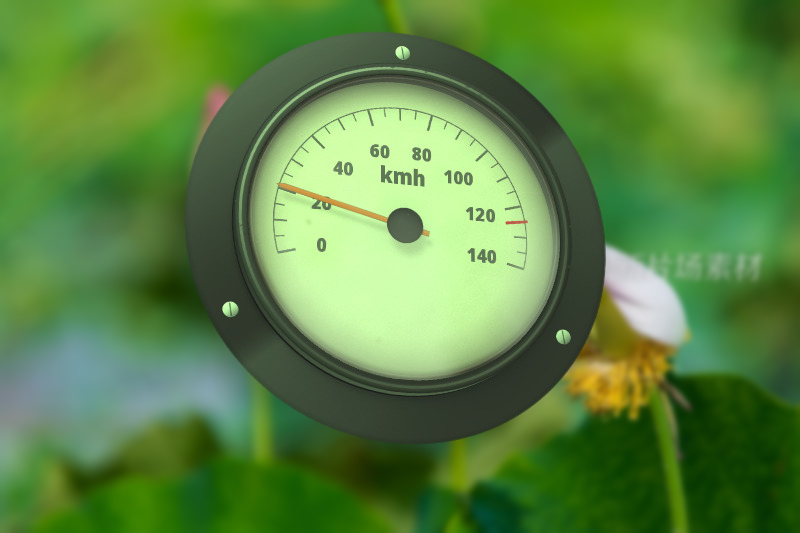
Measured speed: 20 km/h
